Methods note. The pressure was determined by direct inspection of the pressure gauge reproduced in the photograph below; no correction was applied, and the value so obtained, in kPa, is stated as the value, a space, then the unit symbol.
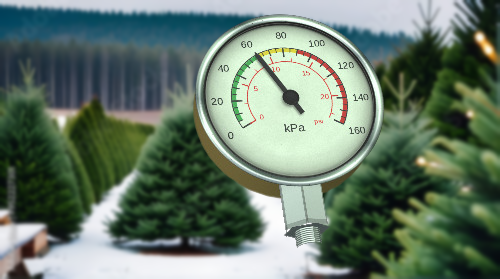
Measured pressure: 60 kPa
